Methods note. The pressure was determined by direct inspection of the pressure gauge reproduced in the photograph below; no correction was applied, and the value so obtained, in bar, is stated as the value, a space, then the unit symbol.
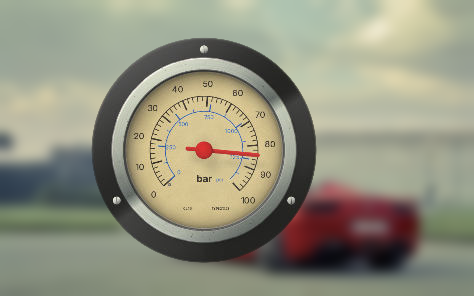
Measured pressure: 84 bar
